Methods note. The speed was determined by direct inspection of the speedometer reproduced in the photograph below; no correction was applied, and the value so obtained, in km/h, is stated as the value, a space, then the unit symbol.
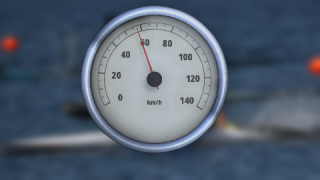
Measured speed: 57.5 km/h
